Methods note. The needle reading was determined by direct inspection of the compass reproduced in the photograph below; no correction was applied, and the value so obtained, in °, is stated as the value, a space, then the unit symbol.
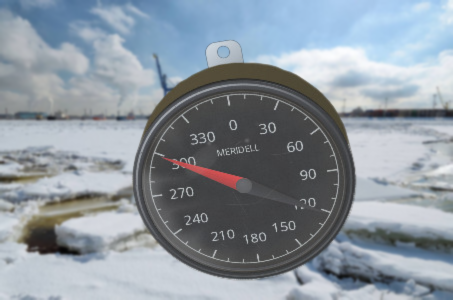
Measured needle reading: 300 °
